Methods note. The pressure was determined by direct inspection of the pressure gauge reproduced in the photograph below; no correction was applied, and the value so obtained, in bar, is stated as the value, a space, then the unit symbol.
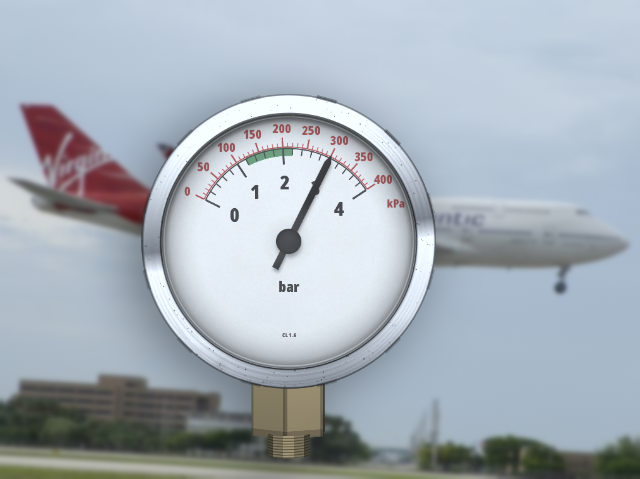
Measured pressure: 3 bar
